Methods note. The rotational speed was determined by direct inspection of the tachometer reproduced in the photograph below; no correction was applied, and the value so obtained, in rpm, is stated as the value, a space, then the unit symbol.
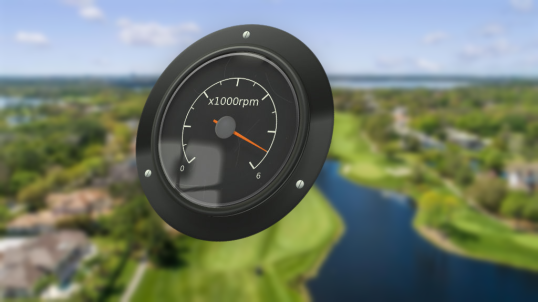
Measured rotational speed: 5500 rpm
